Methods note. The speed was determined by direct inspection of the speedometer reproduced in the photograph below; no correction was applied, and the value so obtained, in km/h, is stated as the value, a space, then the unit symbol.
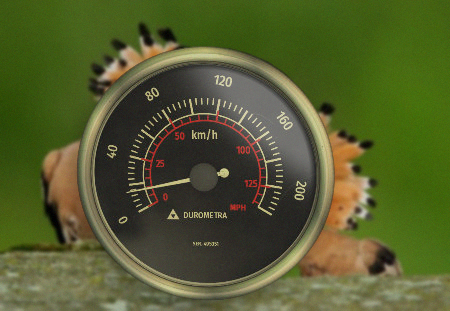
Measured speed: 16 km/h
